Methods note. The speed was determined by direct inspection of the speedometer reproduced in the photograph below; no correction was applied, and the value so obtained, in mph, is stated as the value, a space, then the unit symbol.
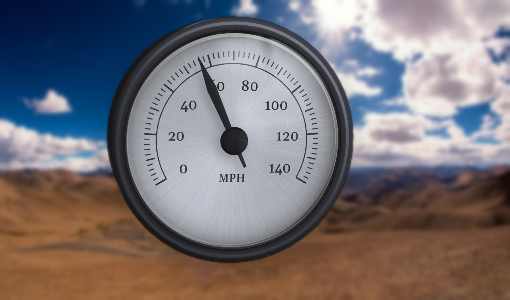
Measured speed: 56 mph
